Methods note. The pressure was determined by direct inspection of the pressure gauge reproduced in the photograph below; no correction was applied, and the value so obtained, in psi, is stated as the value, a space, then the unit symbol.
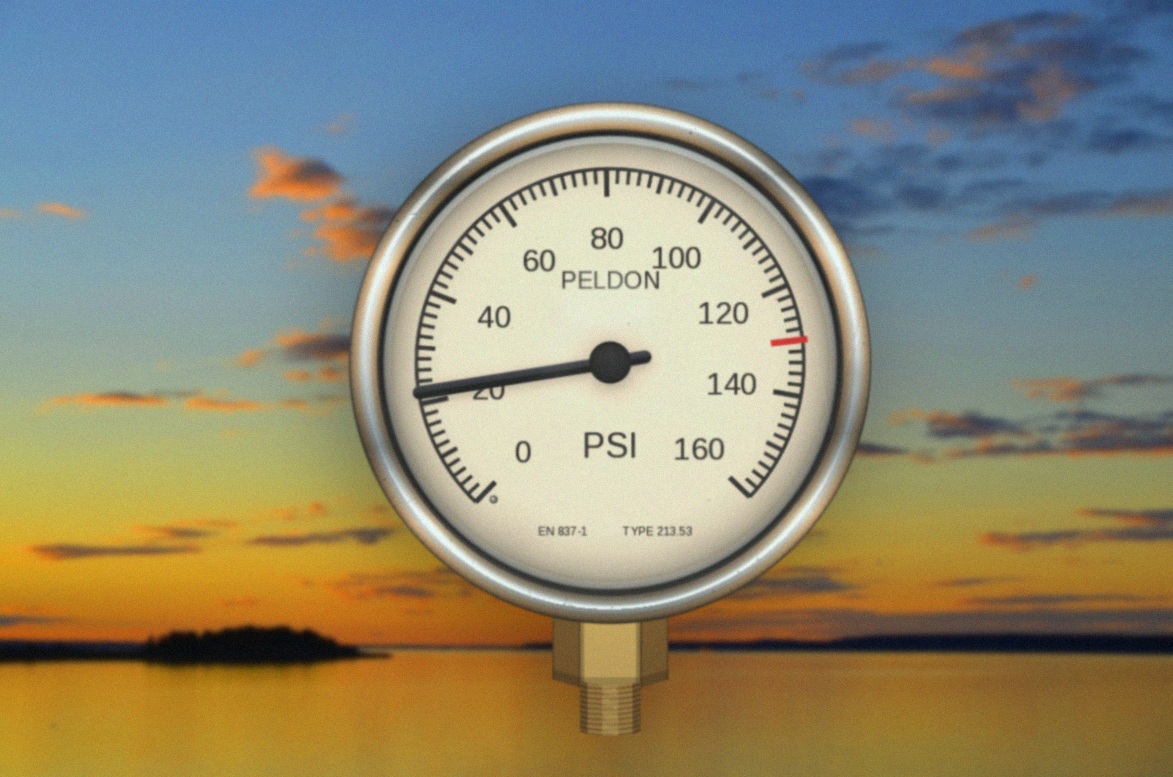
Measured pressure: 22 psi
